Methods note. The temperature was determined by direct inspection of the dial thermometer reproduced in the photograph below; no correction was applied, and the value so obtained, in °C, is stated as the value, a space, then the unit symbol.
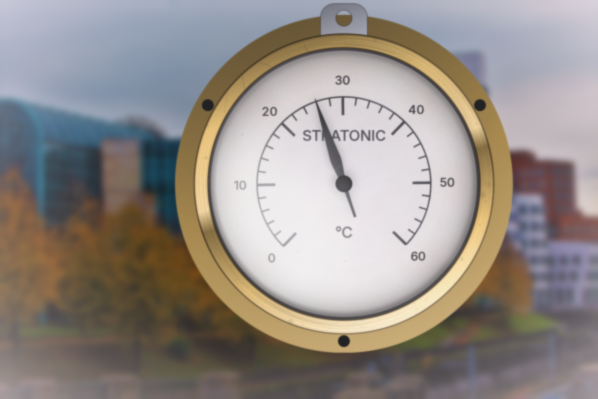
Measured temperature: 26 °C
